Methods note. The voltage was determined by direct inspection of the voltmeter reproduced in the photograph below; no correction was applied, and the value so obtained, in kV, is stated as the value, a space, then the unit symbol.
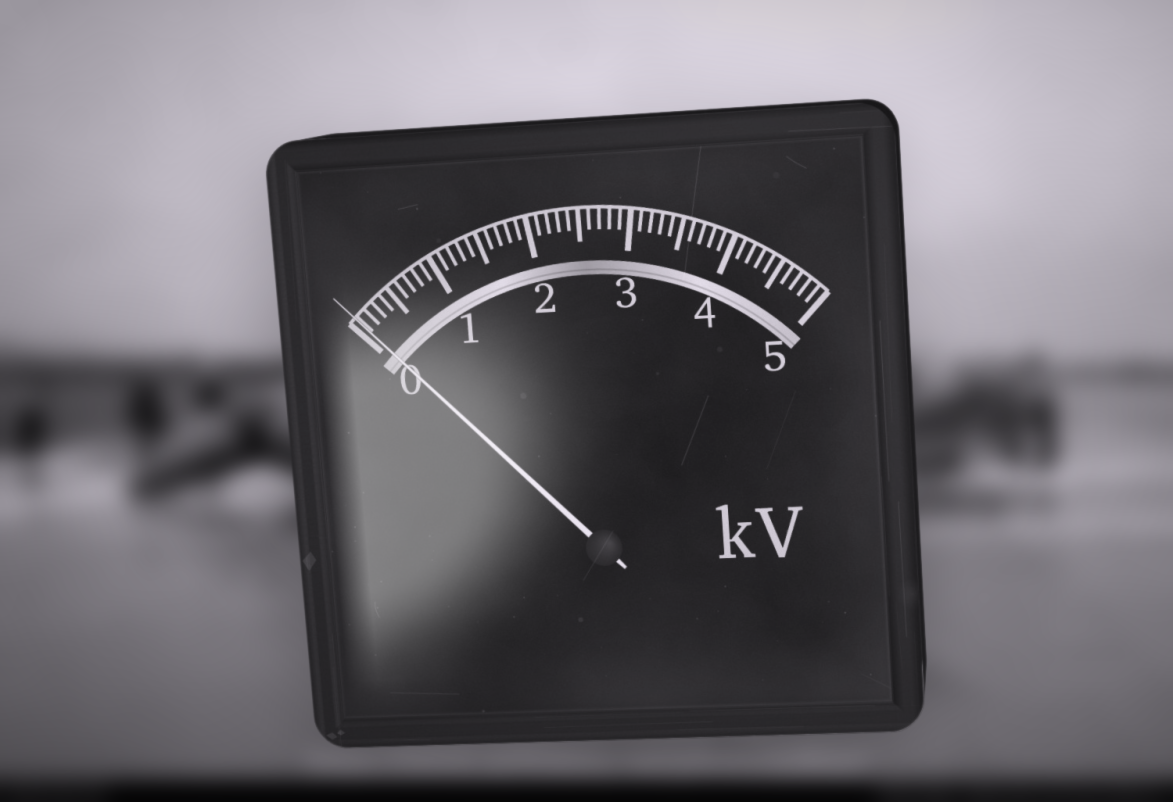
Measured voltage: 0.1 kV
